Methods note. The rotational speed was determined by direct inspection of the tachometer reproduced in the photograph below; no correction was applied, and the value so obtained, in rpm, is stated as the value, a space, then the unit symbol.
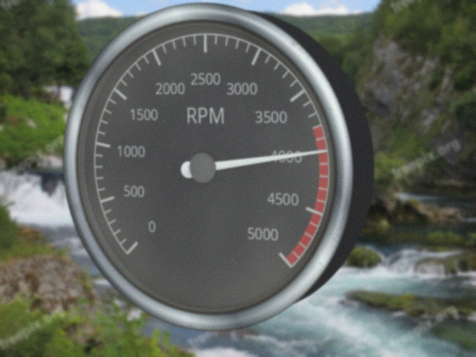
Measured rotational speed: 4000 rpm
